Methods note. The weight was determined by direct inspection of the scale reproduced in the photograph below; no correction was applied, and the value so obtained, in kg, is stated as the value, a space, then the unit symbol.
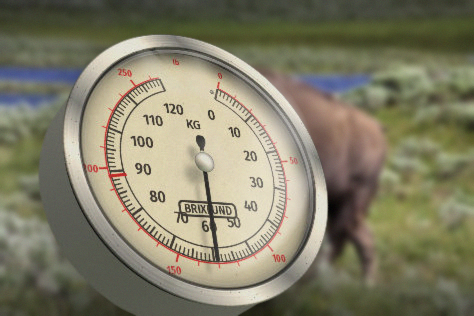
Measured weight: 60 kg
